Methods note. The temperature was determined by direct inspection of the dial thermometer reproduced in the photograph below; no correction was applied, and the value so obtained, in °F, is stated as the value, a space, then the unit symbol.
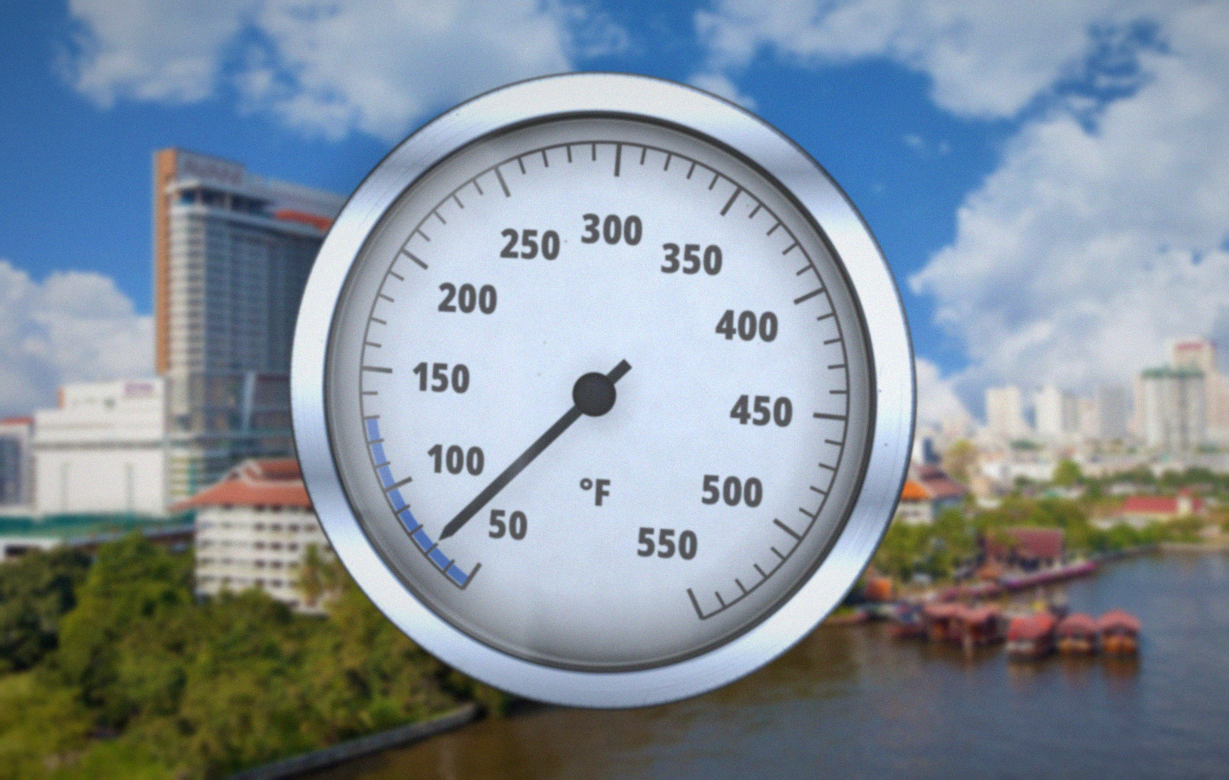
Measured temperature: 70 °F
